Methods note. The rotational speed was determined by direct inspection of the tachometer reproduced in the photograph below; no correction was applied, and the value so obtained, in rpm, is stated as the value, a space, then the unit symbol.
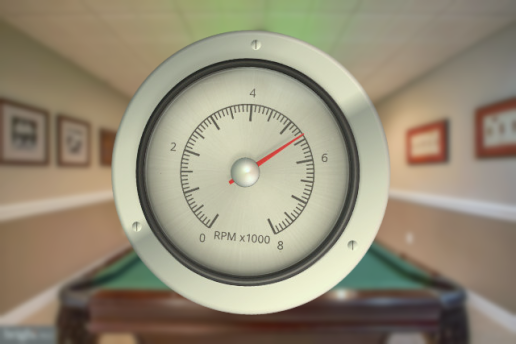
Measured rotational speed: 5400 rpm
